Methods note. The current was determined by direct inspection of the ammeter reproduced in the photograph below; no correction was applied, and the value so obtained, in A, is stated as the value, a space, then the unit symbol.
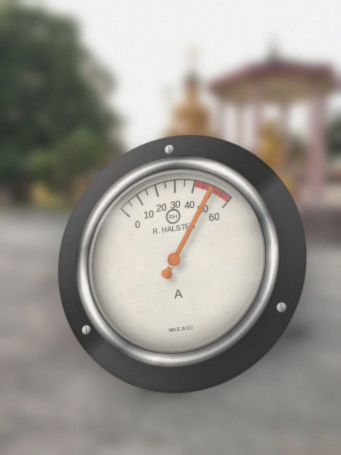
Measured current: 50 A
